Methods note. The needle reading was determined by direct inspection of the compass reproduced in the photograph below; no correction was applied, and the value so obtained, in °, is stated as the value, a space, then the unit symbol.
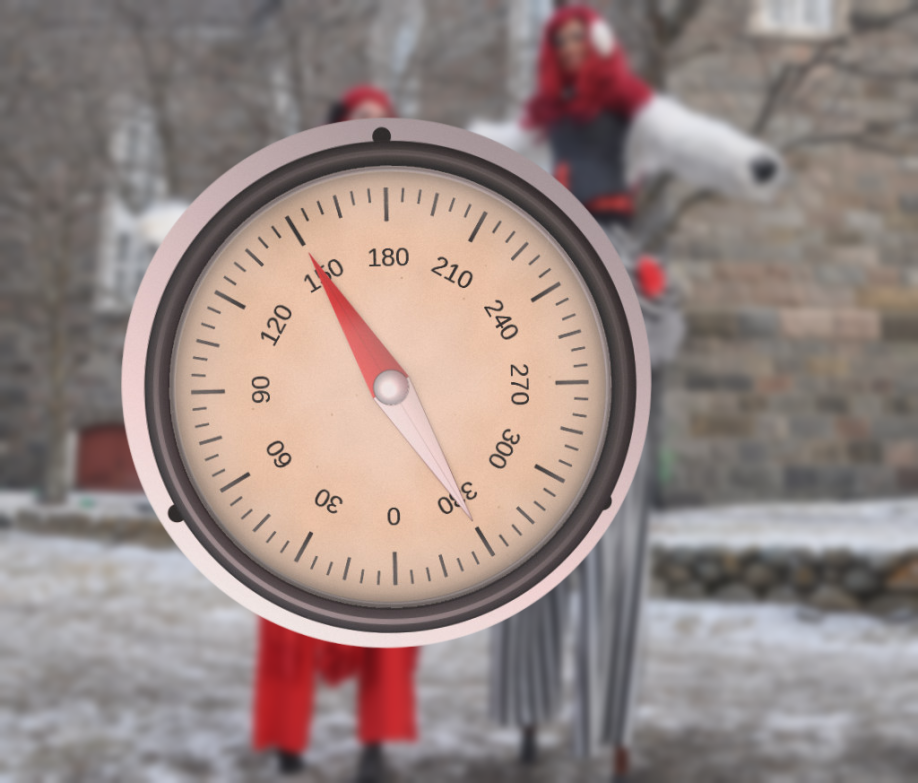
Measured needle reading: 150 °
